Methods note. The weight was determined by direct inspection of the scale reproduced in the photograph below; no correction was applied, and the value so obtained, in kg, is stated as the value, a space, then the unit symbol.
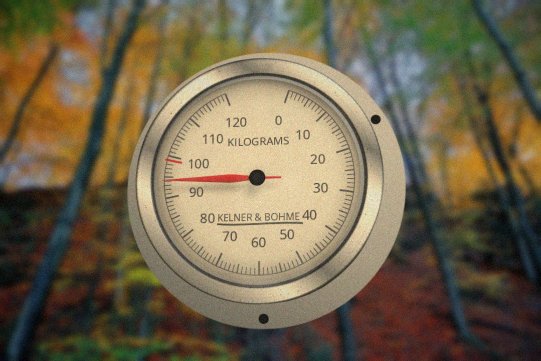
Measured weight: 94 kg
